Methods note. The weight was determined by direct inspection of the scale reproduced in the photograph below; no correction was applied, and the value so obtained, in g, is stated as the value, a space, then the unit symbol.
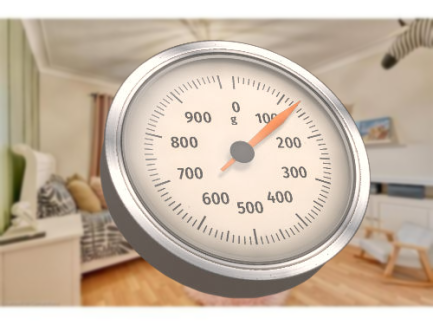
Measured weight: 130 g
